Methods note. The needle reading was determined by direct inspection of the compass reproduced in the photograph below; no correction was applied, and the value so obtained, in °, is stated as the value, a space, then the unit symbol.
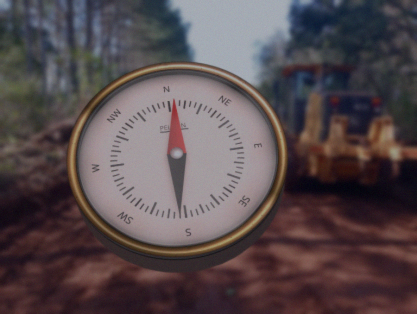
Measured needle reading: 5 °
